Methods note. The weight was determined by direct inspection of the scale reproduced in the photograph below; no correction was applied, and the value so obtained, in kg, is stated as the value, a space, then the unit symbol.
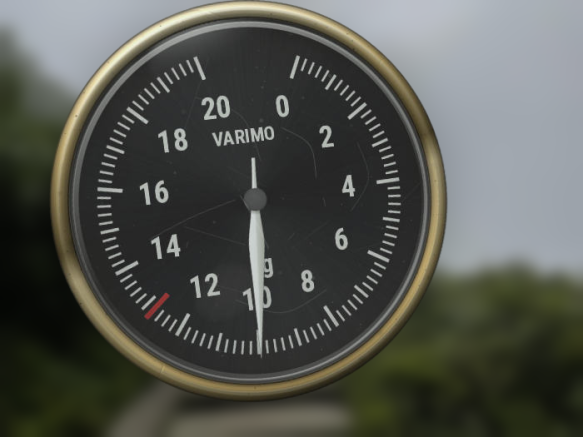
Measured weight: 10 kg
